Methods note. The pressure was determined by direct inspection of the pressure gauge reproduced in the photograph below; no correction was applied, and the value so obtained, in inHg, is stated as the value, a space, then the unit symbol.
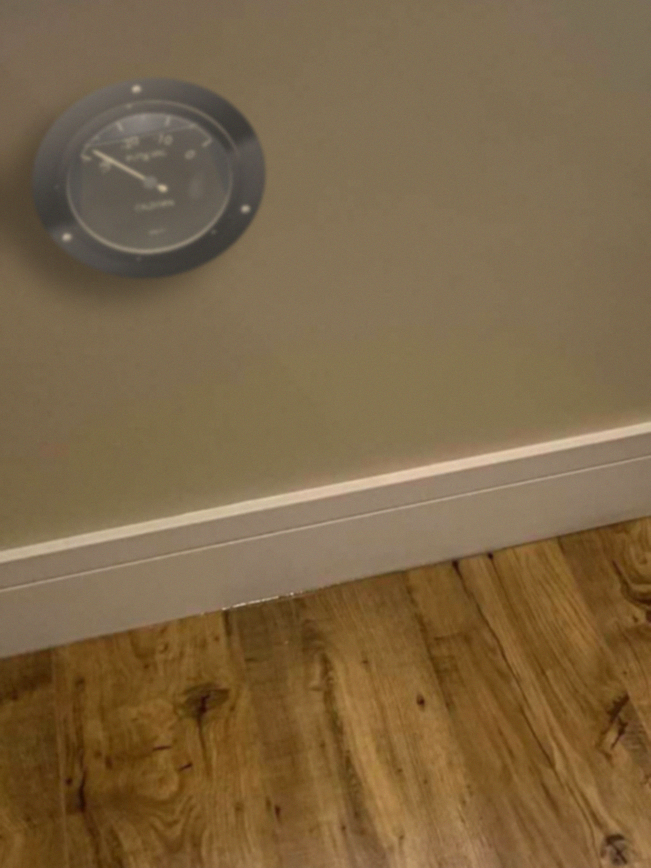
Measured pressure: -27.5 inHg
